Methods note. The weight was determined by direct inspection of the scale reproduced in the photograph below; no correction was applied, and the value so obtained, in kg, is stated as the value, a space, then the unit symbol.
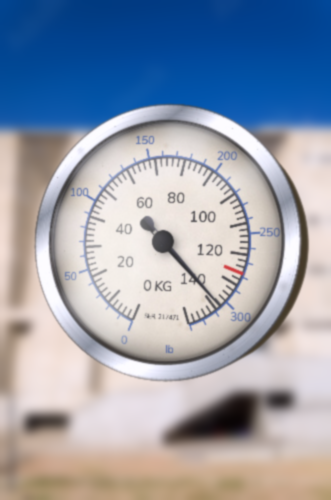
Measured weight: 138 kg
